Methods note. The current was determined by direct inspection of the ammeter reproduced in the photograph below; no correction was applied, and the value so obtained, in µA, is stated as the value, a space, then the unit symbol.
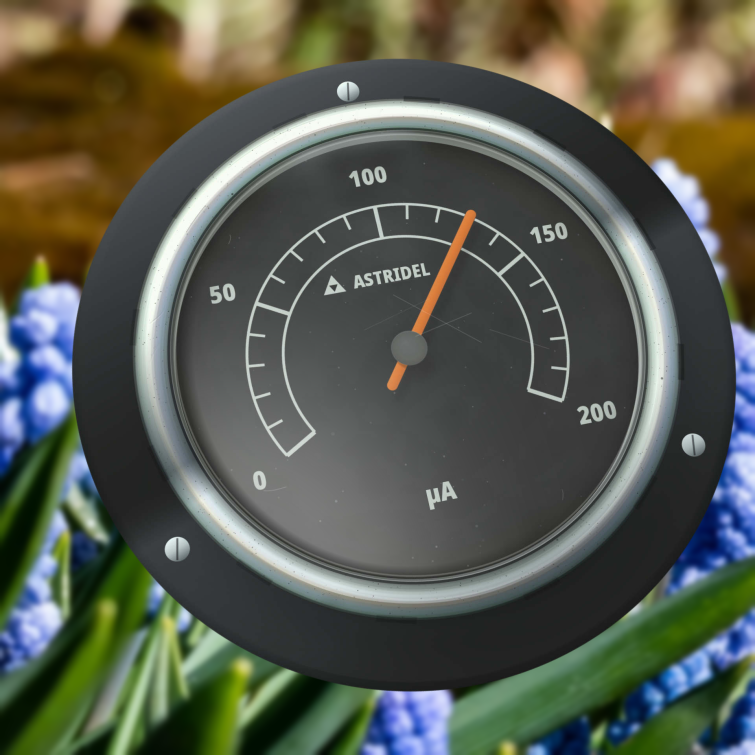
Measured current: 130 µA
